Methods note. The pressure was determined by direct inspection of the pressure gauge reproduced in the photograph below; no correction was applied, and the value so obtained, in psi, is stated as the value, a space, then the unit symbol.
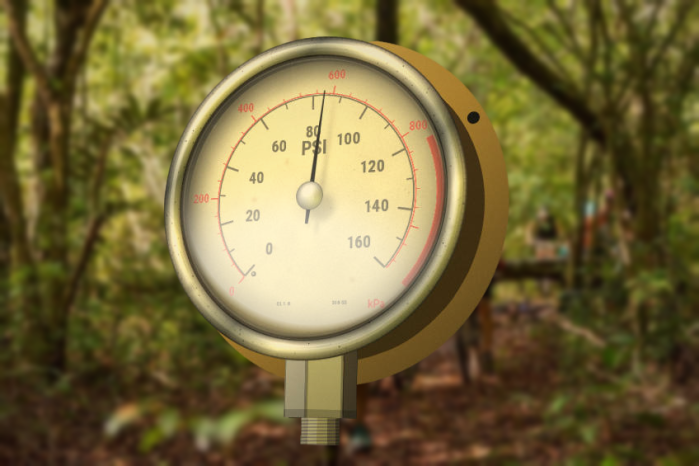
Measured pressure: 85 psi
